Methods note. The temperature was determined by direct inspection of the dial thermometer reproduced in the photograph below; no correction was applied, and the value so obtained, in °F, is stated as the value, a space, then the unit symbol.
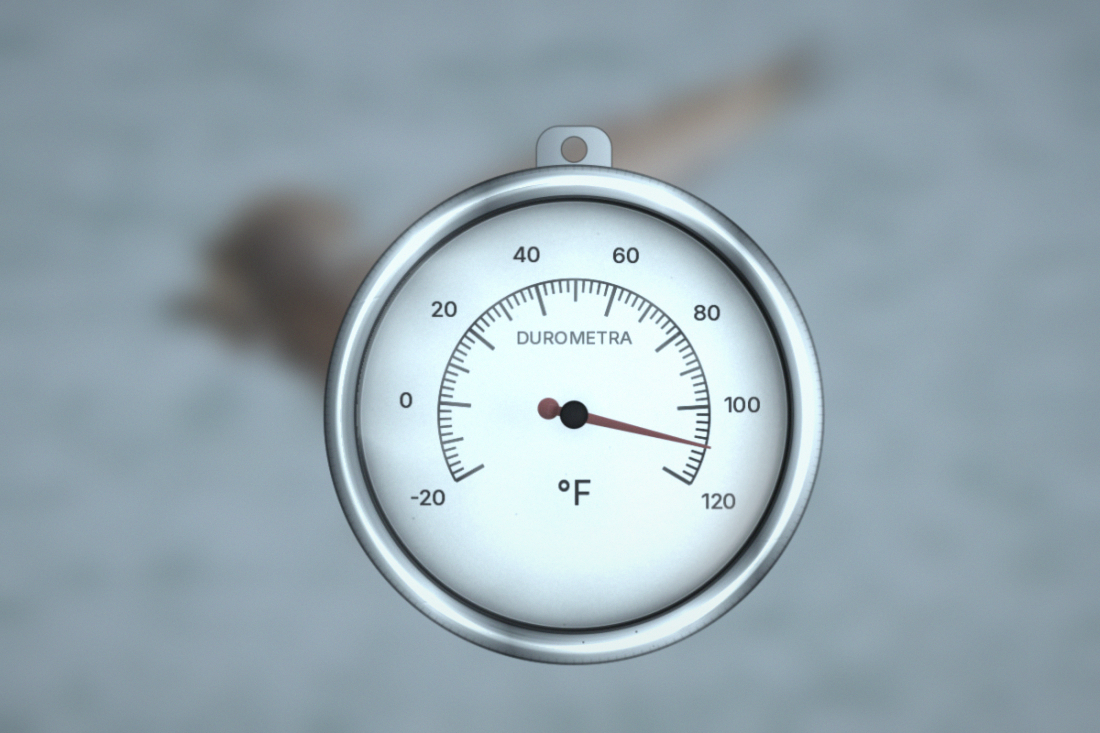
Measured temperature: 110 °F
